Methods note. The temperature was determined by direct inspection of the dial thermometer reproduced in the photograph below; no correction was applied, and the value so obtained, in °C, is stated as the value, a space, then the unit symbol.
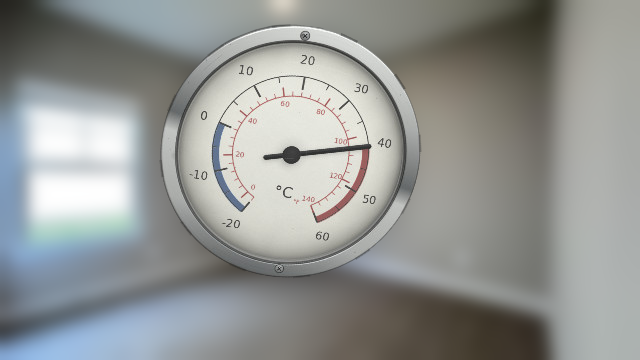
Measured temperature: 40 °C
